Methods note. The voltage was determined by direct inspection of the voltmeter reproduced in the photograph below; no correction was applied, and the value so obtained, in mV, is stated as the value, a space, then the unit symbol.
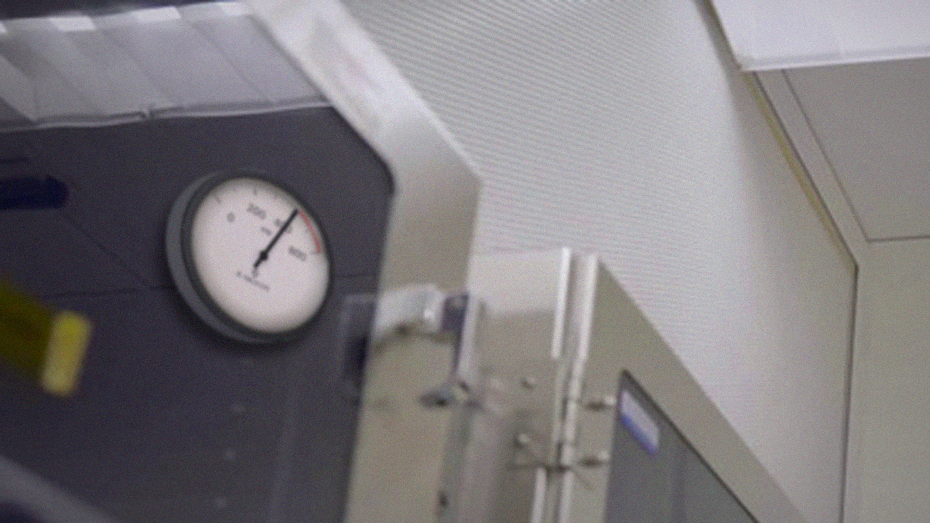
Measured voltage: 400 mV
